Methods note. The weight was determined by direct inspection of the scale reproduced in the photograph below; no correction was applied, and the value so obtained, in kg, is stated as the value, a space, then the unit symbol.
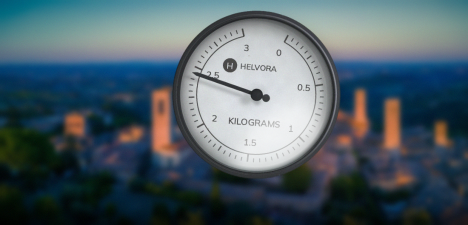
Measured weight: 2.45 kg
